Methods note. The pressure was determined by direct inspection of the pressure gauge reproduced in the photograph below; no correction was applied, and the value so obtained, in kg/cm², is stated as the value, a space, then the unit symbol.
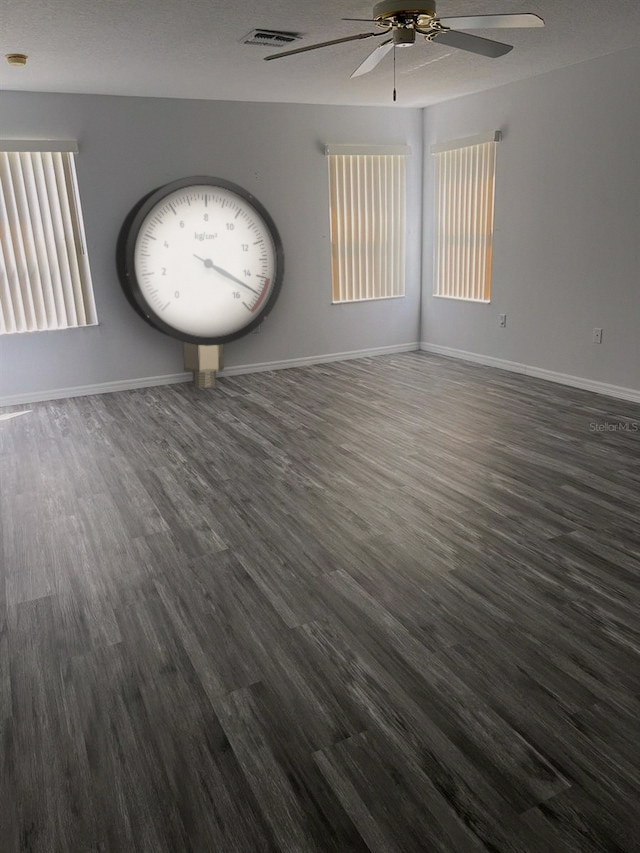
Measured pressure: 15 kg/cm²
